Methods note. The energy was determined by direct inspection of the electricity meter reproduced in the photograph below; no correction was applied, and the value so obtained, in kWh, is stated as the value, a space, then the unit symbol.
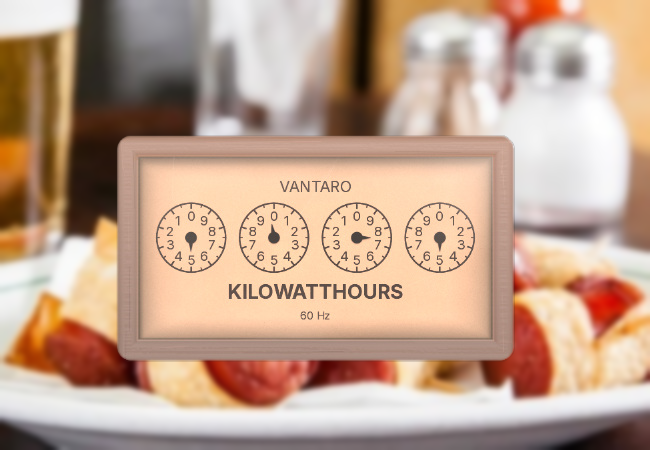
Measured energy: 4975 kWh
